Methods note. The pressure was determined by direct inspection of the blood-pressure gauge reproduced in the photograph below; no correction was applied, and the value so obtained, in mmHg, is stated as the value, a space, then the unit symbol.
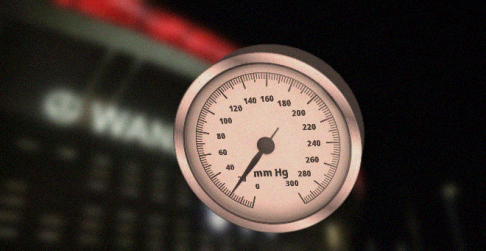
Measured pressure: 20 mmHg
